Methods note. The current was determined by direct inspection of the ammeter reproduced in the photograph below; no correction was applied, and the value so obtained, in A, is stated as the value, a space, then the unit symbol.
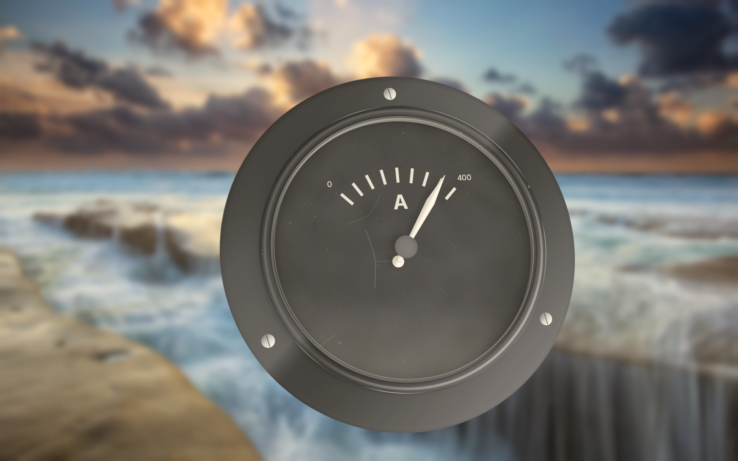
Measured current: 350 A
